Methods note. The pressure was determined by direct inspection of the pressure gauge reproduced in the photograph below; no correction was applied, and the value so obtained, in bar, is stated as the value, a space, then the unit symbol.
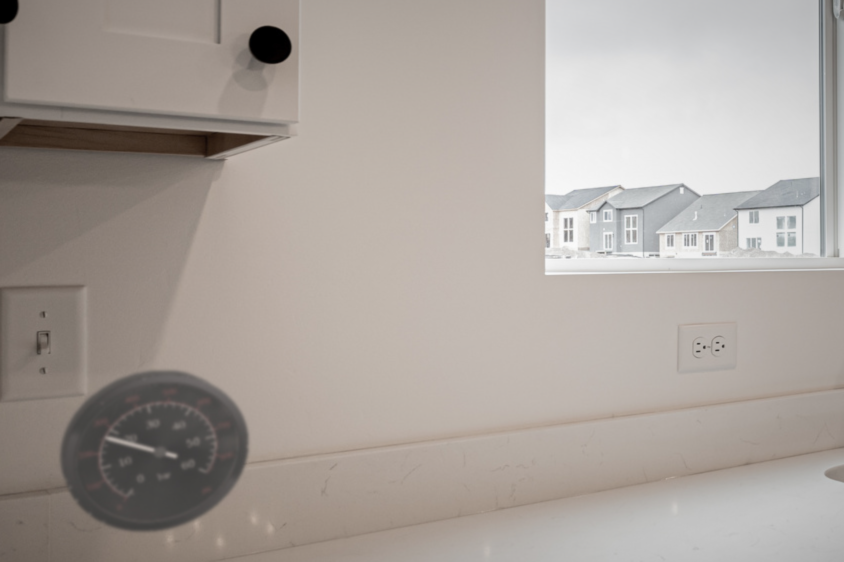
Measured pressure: 18 bar
